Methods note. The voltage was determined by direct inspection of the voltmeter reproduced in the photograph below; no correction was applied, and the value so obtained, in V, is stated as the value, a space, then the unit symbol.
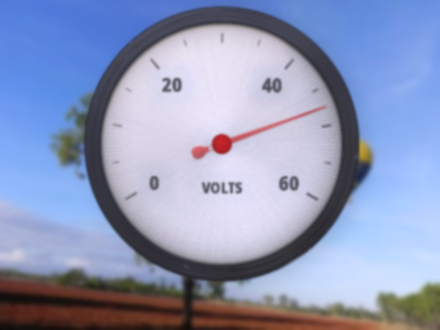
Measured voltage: 47.5 V
